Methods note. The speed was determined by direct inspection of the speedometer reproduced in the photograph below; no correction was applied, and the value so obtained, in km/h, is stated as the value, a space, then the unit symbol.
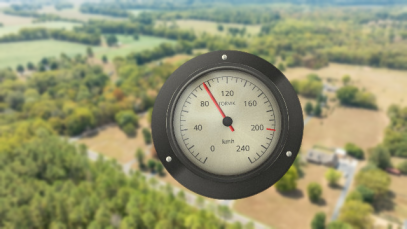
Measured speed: 95 km/h
